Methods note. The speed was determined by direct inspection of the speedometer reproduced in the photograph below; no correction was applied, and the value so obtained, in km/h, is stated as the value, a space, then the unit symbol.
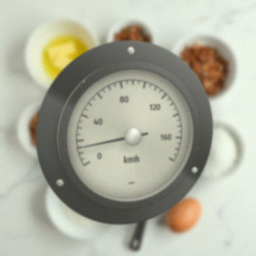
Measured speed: 15 km/h
